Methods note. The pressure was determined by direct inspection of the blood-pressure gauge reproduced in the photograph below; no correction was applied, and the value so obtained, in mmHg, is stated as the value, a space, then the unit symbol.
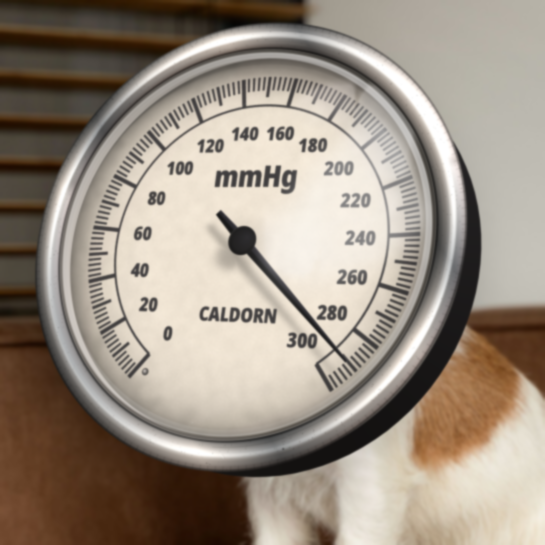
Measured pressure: 290 mmHg
